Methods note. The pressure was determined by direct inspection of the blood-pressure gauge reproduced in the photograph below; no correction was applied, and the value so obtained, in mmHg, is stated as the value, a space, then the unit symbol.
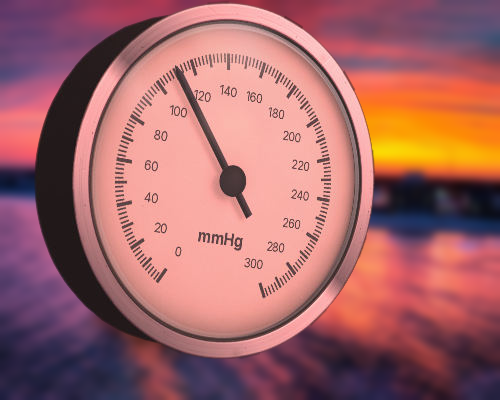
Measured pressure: 110 mmHg
